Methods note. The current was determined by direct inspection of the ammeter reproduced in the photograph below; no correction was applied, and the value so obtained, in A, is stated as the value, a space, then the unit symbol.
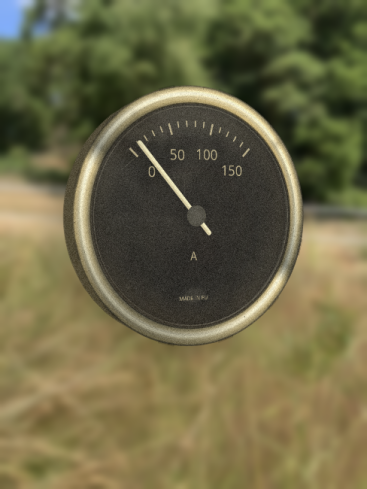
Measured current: 10 A
